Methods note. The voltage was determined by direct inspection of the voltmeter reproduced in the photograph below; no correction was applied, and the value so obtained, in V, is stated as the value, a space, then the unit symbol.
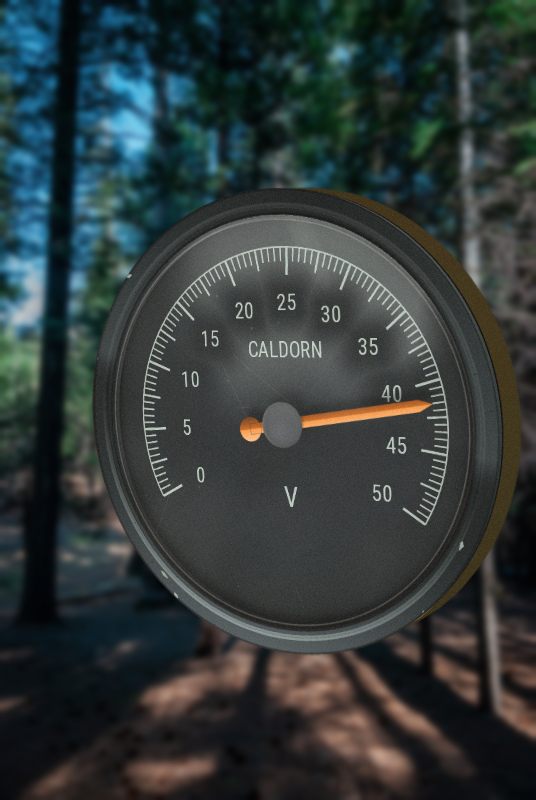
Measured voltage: 41.5 V
